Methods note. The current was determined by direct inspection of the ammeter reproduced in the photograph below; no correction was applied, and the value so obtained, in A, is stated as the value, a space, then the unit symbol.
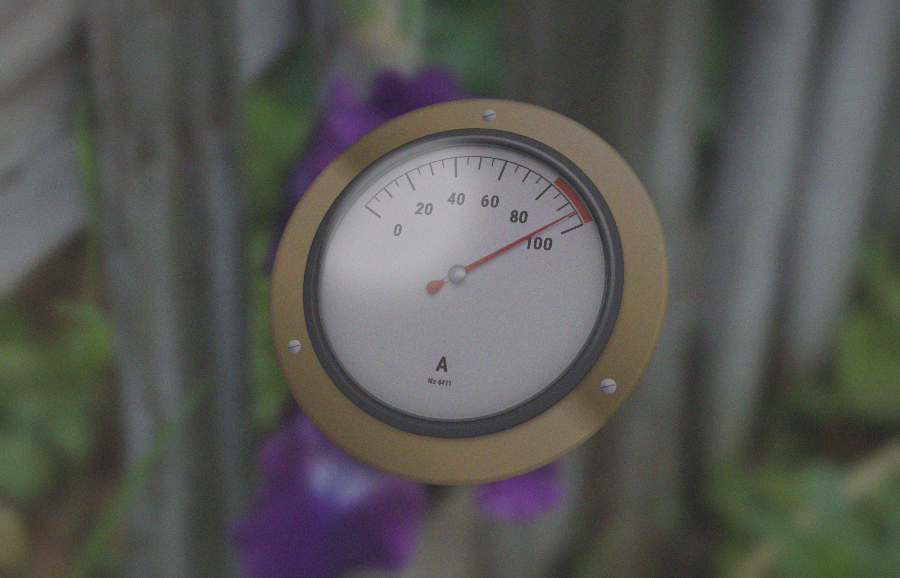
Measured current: 95 A
